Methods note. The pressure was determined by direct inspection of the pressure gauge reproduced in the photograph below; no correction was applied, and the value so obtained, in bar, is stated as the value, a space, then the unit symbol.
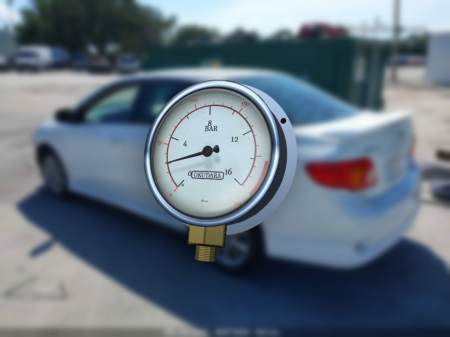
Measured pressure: 2 bar
